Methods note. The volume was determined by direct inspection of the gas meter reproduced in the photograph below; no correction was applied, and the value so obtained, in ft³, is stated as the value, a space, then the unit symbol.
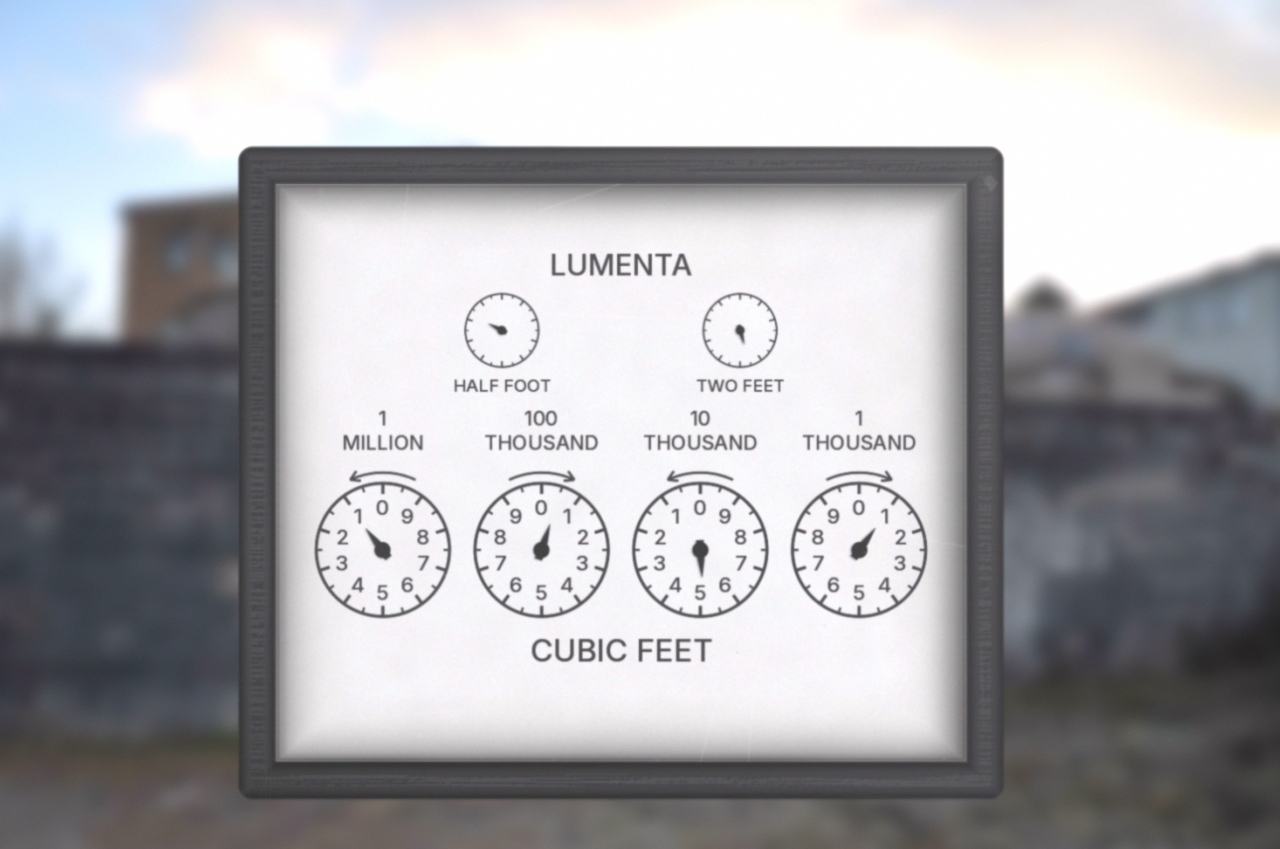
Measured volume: 105100 ft³
